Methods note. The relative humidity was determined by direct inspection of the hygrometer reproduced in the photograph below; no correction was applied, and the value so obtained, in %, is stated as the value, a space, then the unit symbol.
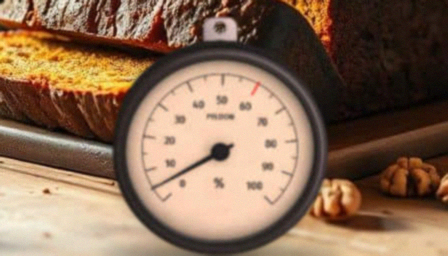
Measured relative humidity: 5 %
